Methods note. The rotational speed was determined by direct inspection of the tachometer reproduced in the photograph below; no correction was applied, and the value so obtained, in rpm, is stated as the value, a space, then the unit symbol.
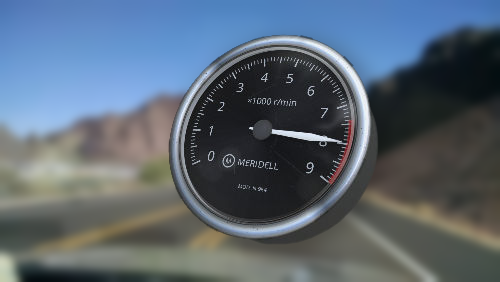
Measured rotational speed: 8000 rpm
